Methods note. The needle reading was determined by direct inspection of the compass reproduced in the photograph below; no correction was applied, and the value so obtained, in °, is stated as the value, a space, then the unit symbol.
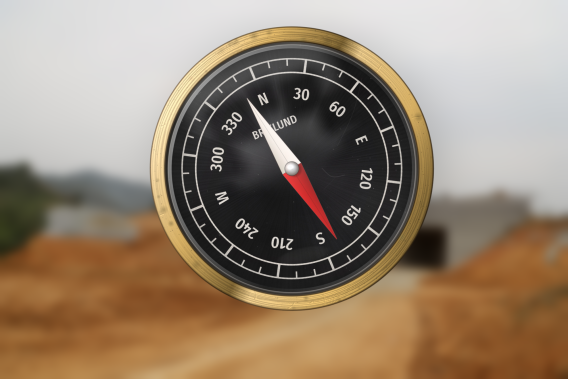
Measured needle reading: 170 °
